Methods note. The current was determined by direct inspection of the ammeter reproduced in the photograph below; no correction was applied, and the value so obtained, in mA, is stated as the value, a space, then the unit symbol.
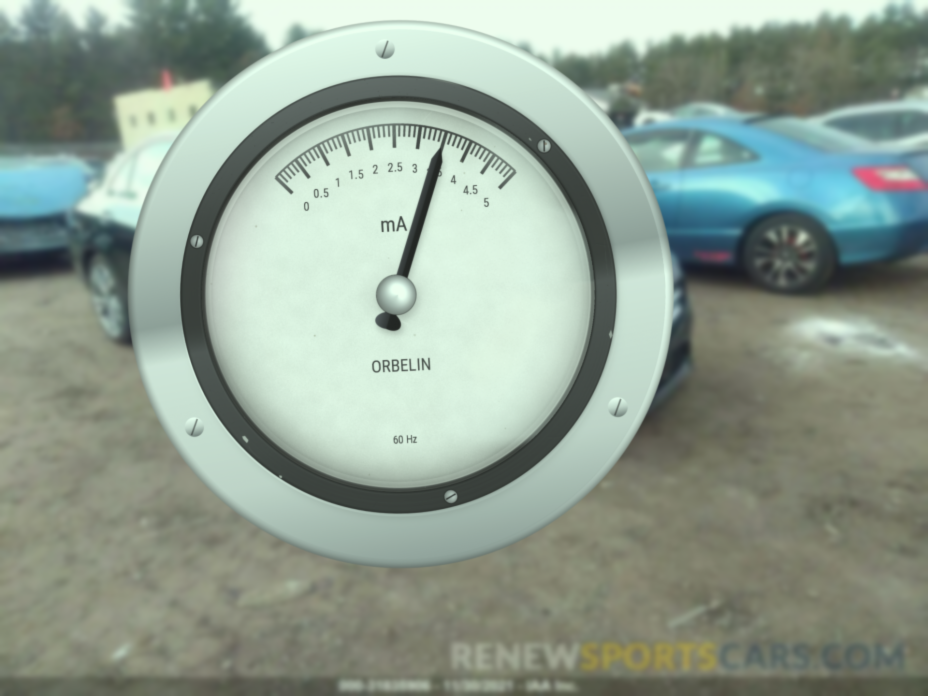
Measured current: 3.5 mA
